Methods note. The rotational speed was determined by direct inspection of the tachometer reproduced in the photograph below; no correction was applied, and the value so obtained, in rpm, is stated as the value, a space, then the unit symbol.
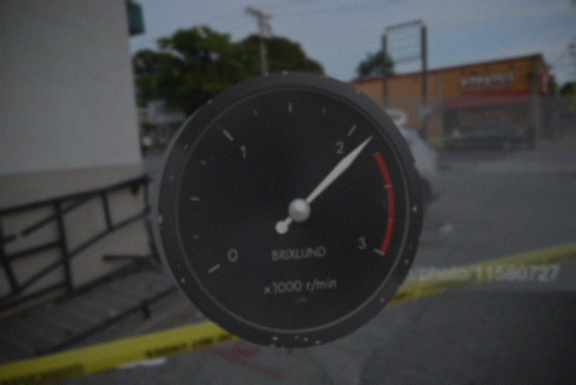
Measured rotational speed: 2125 rpm
